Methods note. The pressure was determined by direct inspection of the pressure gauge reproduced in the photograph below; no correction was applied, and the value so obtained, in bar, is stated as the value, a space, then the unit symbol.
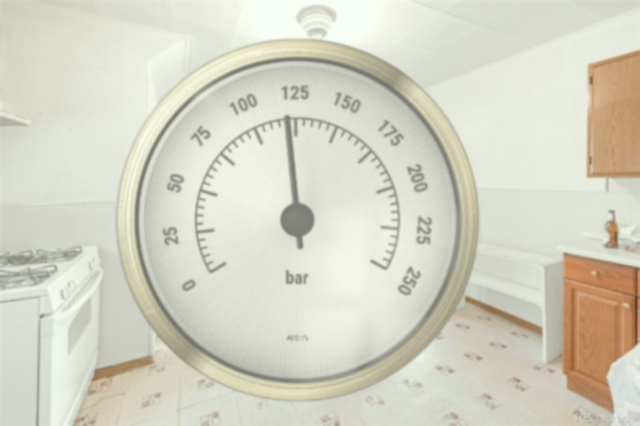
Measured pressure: 120 bar
